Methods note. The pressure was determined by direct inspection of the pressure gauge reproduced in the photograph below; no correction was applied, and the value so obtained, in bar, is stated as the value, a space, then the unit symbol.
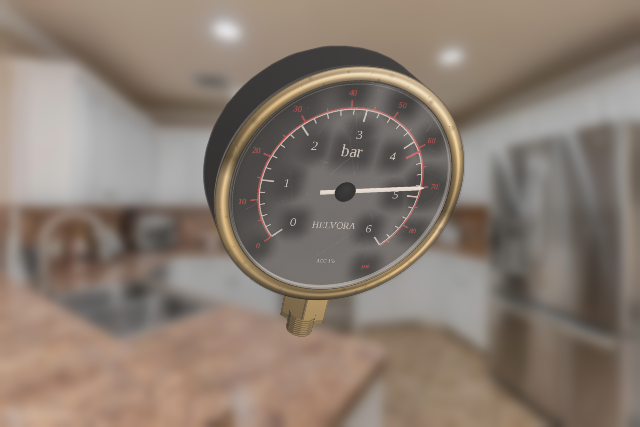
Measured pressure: 4.8 bar
